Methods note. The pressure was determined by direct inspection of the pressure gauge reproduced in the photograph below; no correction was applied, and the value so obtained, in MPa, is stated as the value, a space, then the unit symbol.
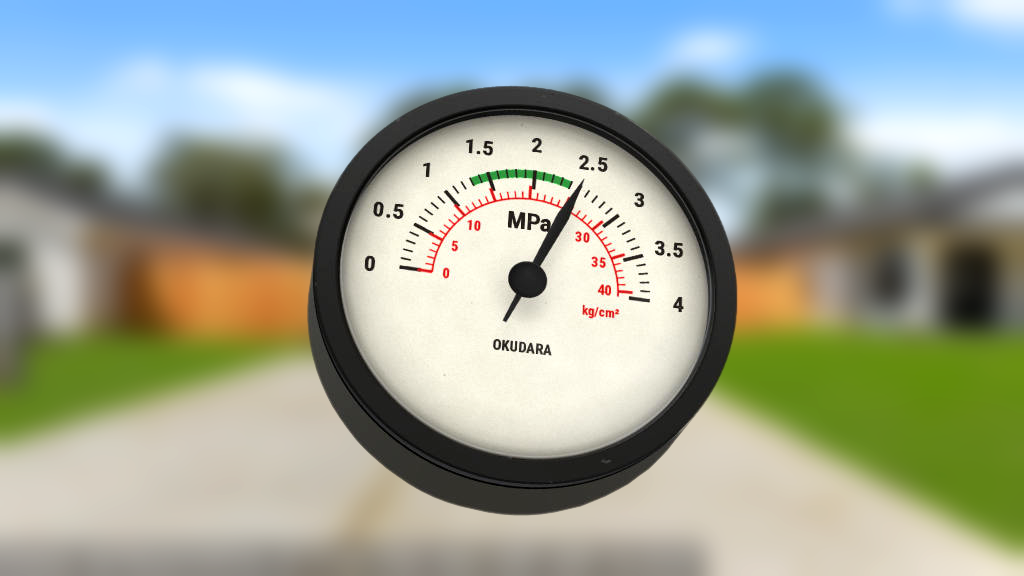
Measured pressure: 2.5 MPa
